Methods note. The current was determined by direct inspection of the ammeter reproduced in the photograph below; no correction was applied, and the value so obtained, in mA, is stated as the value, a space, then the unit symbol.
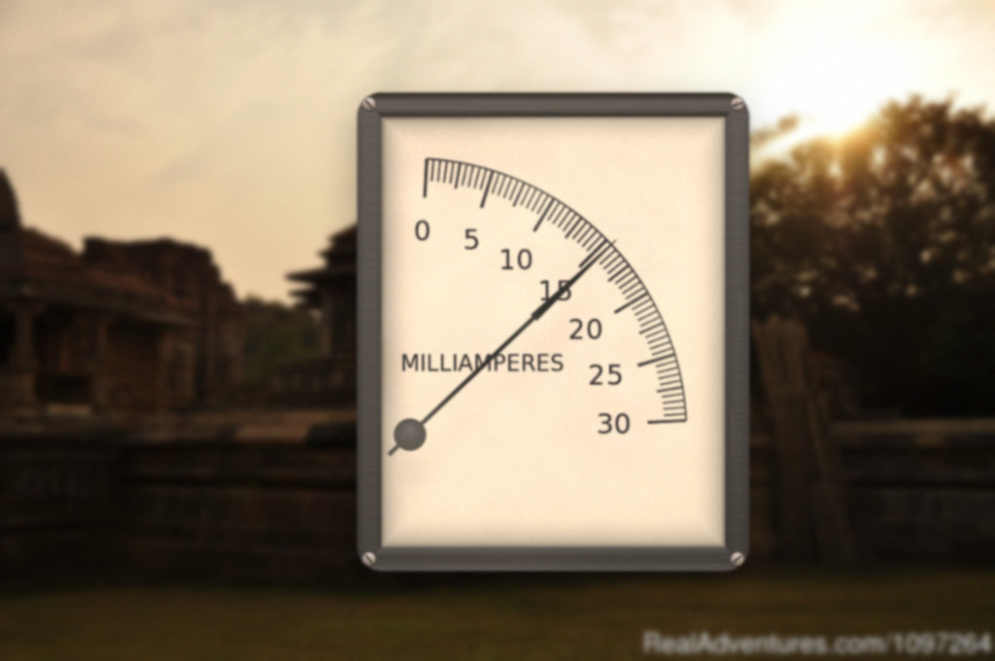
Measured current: 15.5 mA
